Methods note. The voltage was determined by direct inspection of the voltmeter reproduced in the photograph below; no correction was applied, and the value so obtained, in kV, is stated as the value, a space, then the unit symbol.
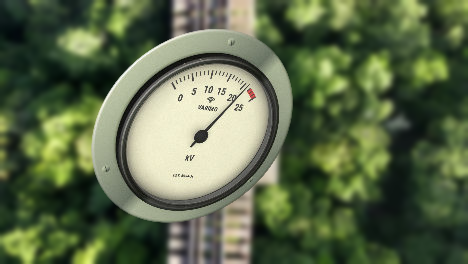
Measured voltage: 20 kV
